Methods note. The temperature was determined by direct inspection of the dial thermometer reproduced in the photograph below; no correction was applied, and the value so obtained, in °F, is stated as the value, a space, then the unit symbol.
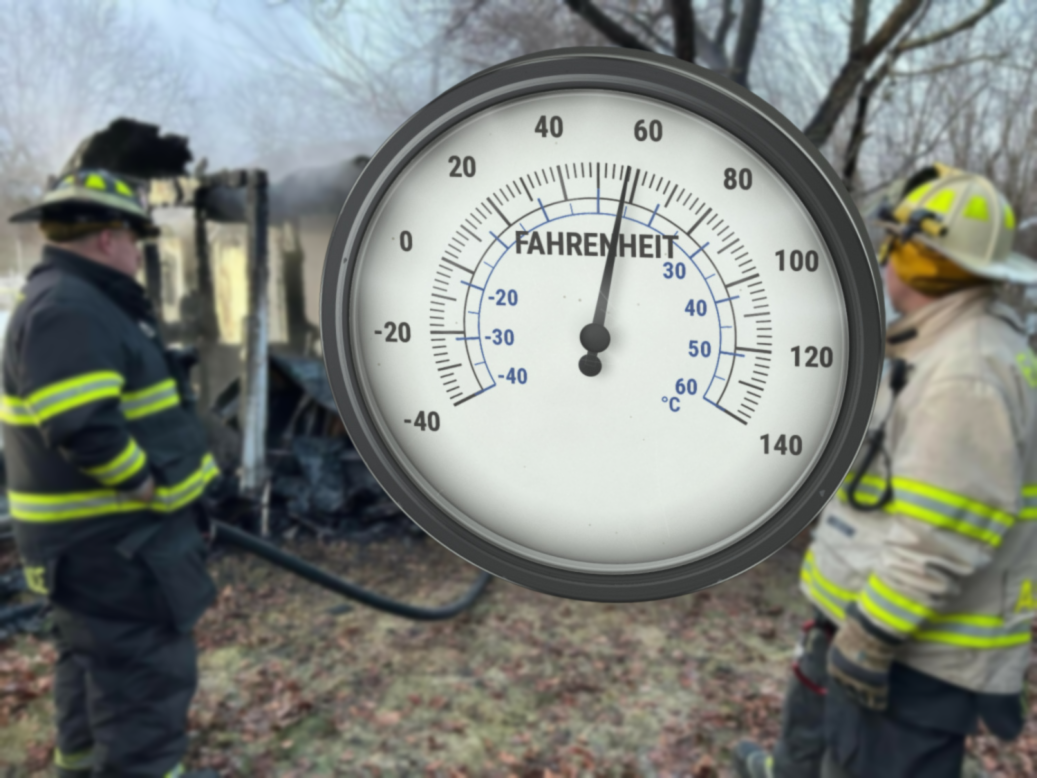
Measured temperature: 58 °F
